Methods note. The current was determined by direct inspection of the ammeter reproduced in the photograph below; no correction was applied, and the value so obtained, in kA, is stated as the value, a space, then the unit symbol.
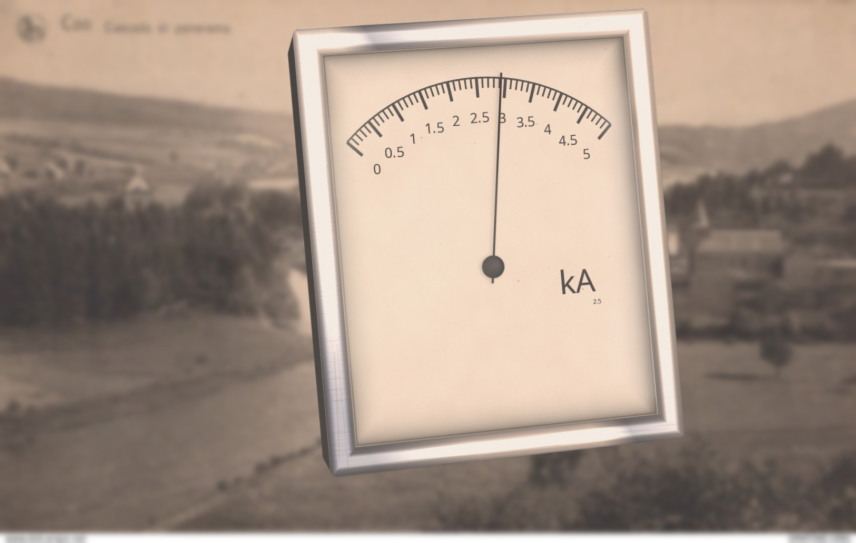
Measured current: 2.9 kA
